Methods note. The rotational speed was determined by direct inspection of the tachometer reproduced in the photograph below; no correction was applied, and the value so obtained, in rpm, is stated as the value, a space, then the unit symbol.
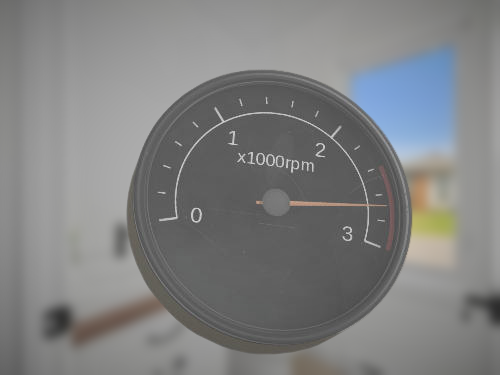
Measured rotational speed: 2700 rpm
